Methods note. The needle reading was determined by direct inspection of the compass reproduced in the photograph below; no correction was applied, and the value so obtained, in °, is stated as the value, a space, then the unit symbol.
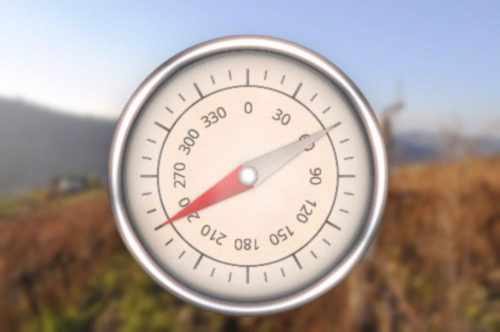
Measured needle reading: 240 °
